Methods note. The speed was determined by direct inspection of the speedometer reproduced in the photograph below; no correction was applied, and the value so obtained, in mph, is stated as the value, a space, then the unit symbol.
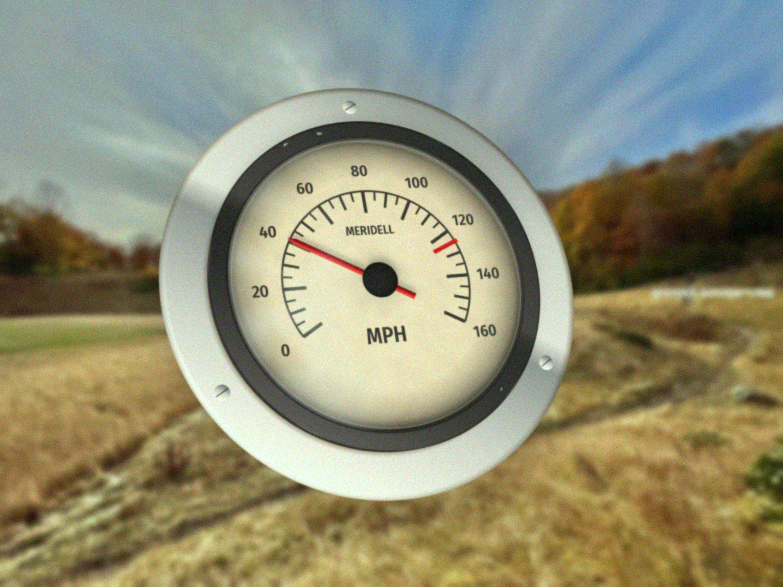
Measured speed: 40 mph
